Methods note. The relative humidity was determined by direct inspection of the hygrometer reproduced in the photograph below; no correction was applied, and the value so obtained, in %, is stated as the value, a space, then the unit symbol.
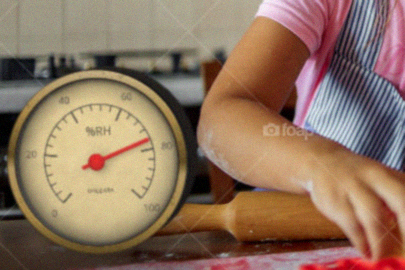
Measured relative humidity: 76 %
